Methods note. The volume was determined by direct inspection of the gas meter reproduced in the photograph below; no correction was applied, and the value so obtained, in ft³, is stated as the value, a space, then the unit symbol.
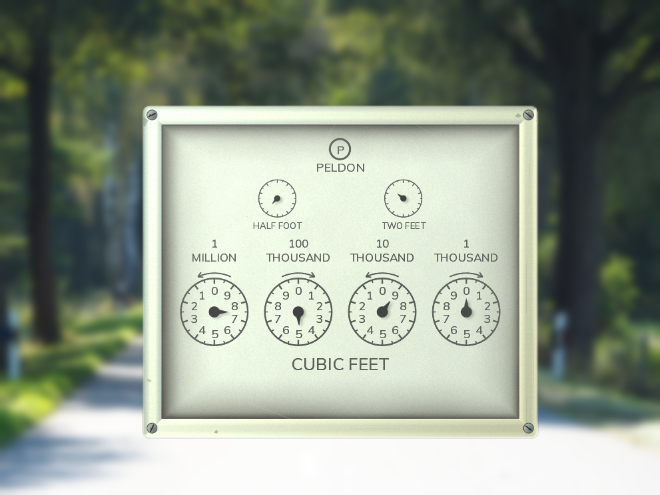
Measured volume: 749000 ft³
